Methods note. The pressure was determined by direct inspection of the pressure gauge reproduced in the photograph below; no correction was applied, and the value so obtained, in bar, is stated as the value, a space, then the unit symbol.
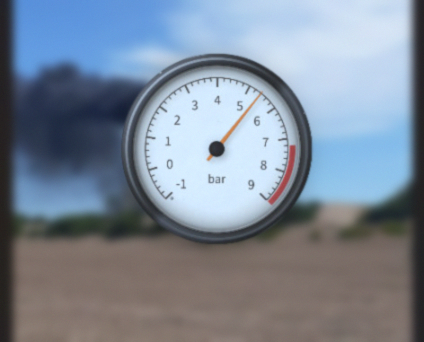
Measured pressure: 5.4 bar
